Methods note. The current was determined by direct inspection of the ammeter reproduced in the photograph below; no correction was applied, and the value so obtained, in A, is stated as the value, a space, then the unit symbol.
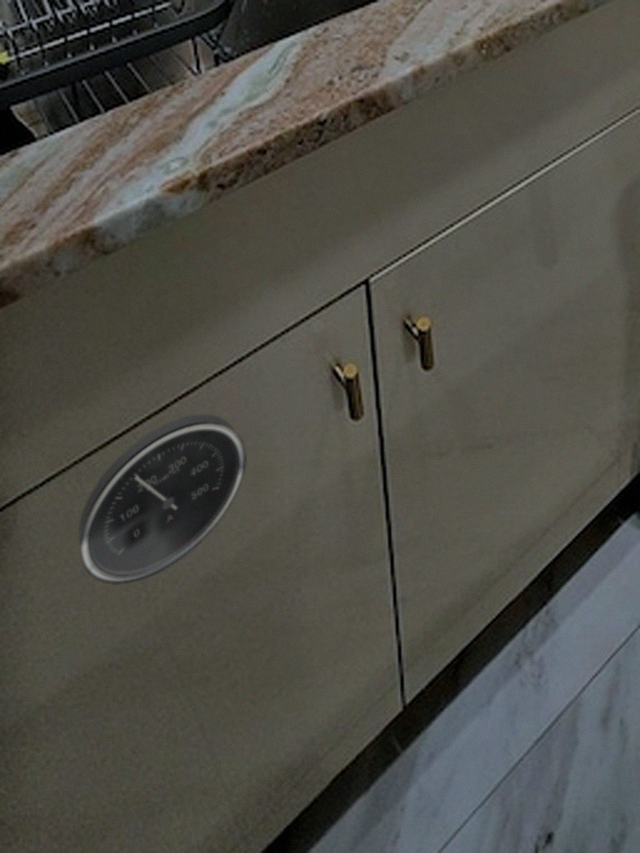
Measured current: 200 A
